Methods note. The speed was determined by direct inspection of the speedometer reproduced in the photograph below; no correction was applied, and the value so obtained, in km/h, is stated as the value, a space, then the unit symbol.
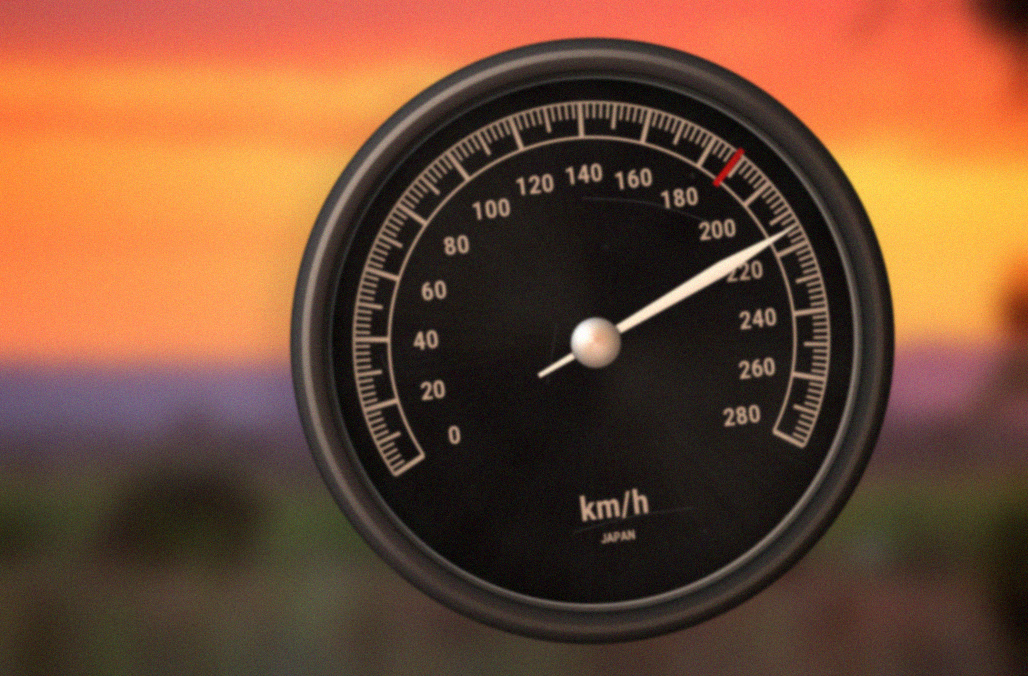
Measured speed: 214 km/h
